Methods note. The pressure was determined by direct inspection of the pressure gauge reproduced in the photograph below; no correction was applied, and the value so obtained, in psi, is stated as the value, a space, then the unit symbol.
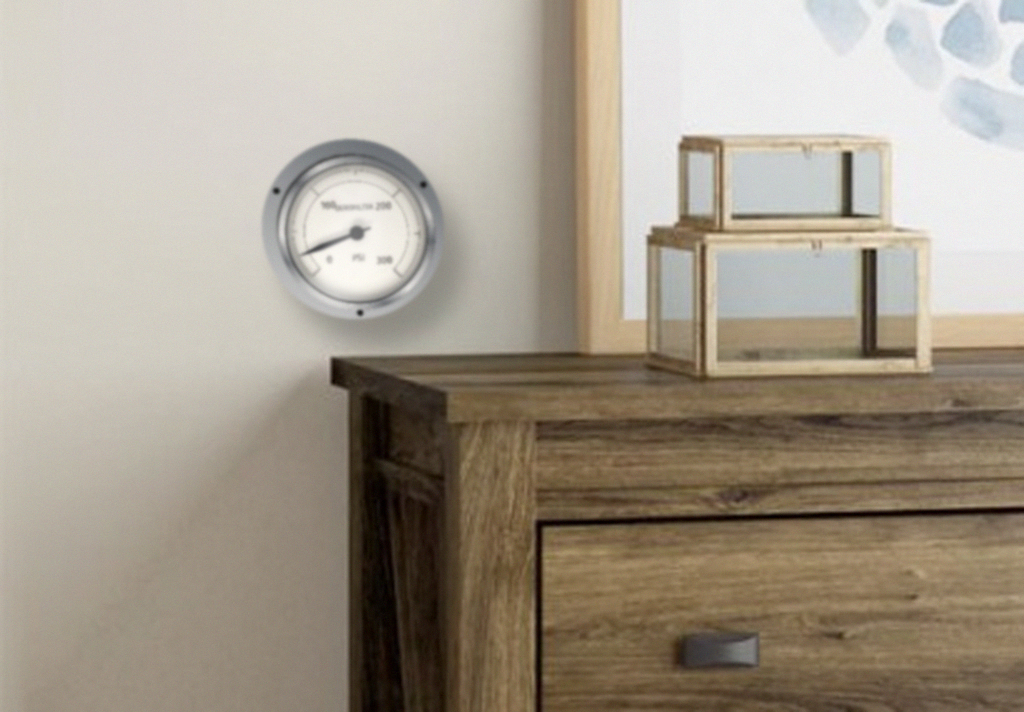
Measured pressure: 25 psi
